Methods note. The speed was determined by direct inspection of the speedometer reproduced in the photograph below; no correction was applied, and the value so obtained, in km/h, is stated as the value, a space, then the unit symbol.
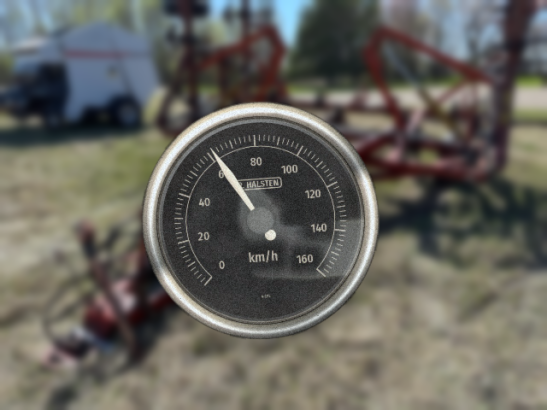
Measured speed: 62 km/h
